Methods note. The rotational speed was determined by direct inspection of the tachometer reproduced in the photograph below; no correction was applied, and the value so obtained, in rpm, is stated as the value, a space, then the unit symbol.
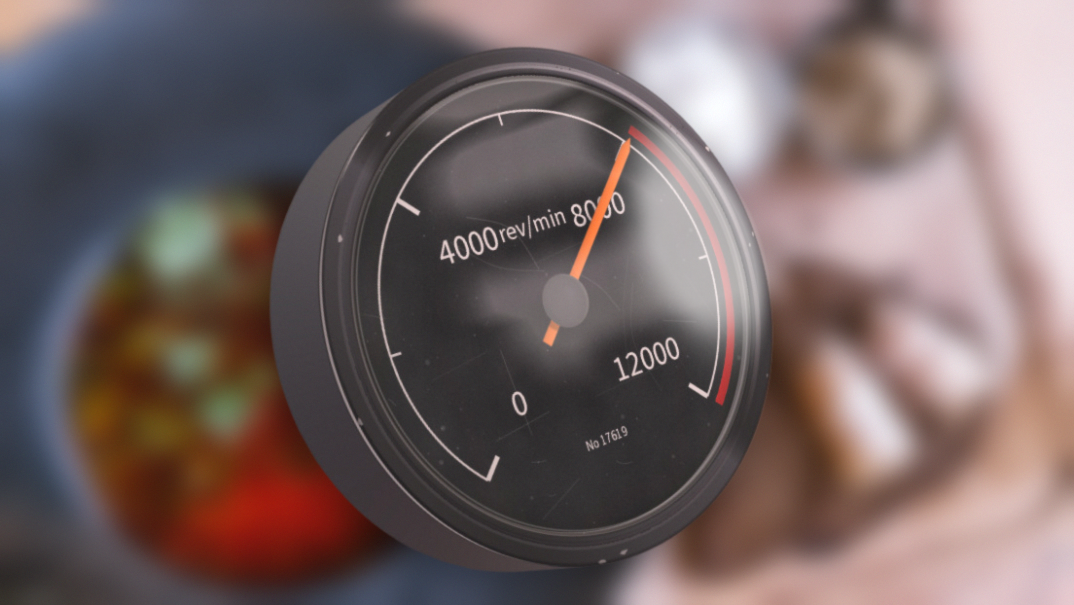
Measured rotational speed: 8000 rpm
